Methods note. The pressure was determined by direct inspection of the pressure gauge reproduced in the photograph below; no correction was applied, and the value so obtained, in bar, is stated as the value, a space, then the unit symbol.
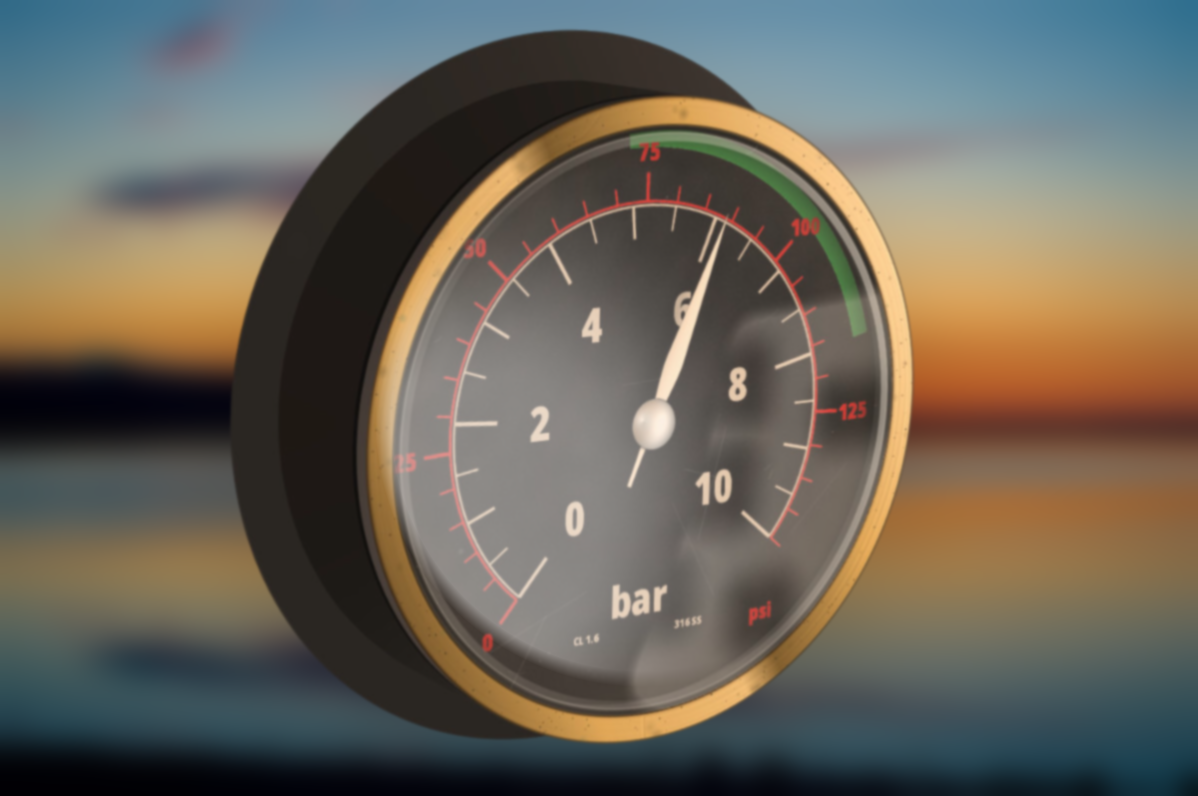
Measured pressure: 6 bar
